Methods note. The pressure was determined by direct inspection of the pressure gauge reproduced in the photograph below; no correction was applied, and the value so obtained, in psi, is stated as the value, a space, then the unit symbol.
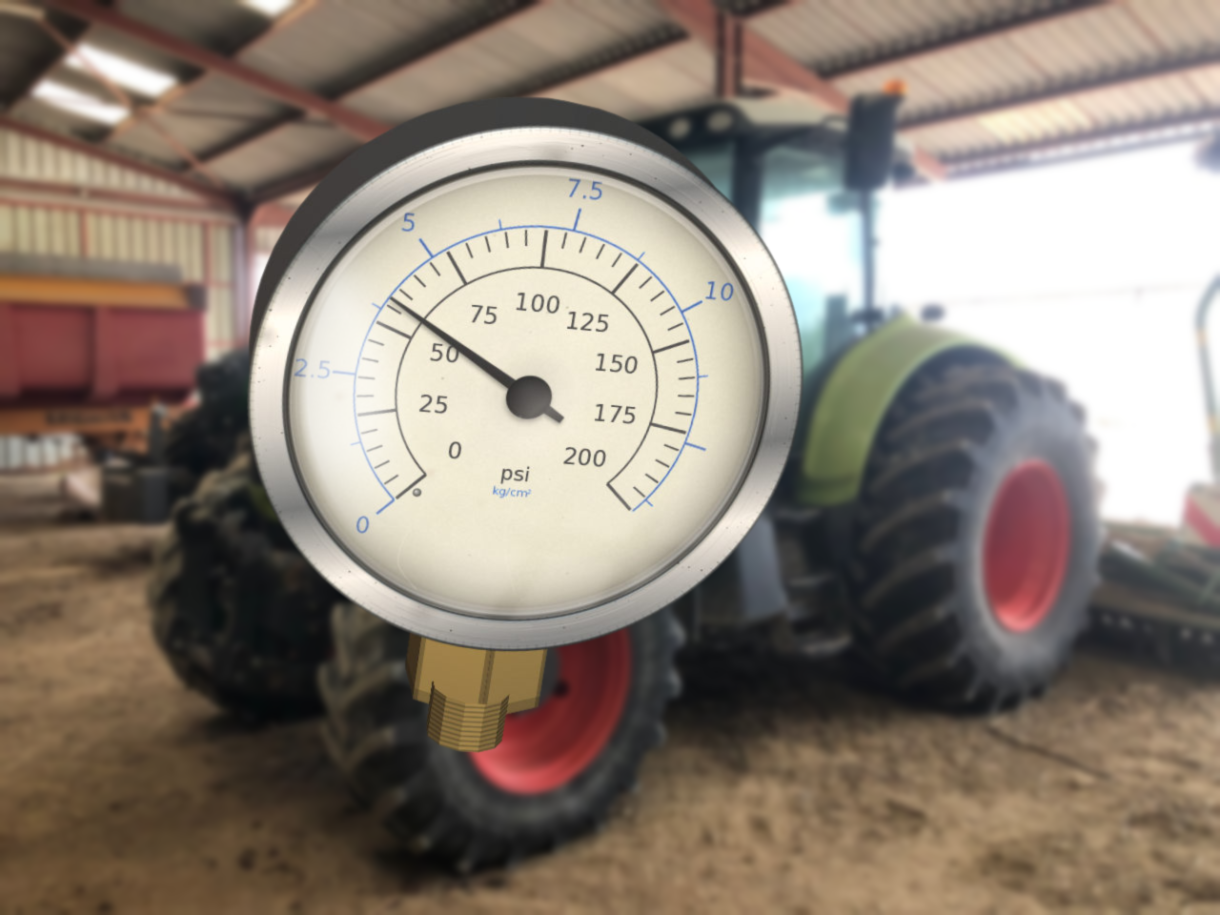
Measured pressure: 57.5 psi
